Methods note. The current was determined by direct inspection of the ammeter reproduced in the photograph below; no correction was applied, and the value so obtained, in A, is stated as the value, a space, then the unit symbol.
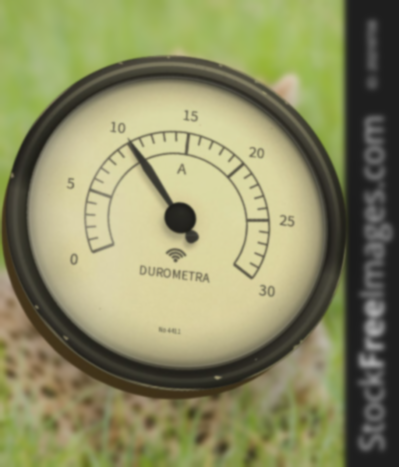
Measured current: 10 A
